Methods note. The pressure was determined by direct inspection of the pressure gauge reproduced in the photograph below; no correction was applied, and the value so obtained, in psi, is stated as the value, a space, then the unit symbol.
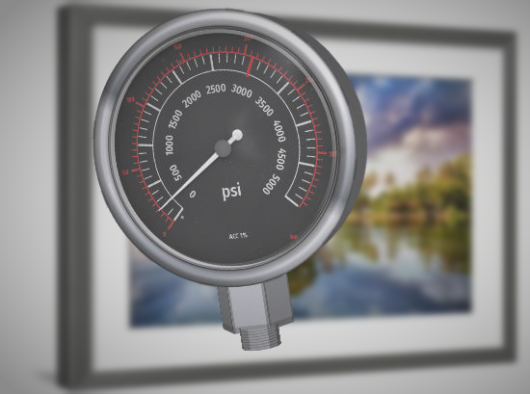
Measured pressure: 200 psi
